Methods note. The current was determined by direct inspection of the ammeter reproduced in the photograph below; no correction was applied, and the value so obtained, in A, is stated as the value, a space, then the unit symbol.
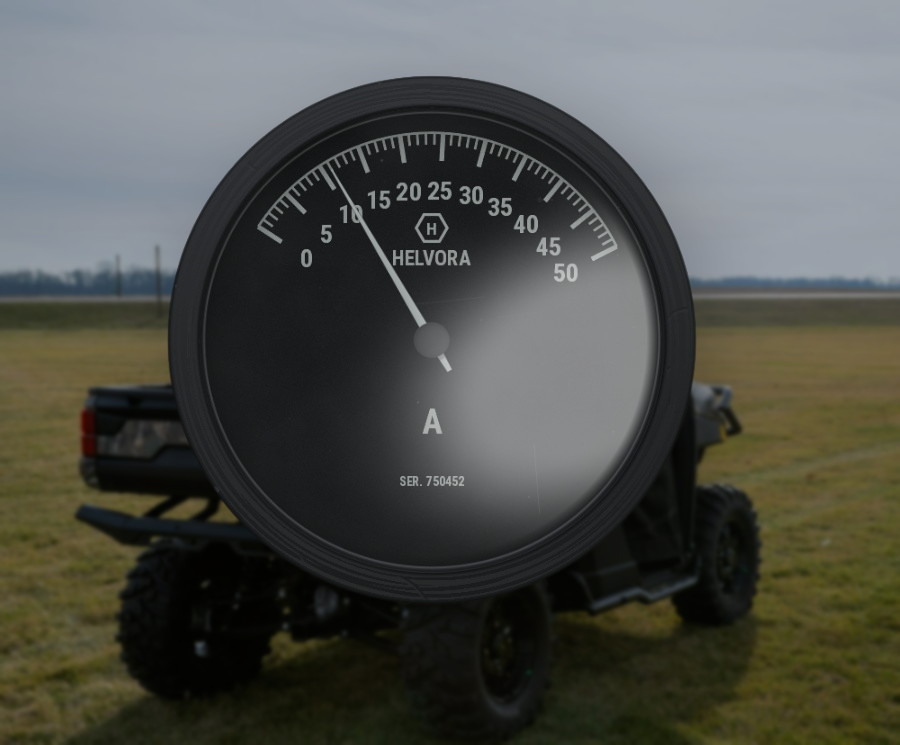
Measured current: 11 A
